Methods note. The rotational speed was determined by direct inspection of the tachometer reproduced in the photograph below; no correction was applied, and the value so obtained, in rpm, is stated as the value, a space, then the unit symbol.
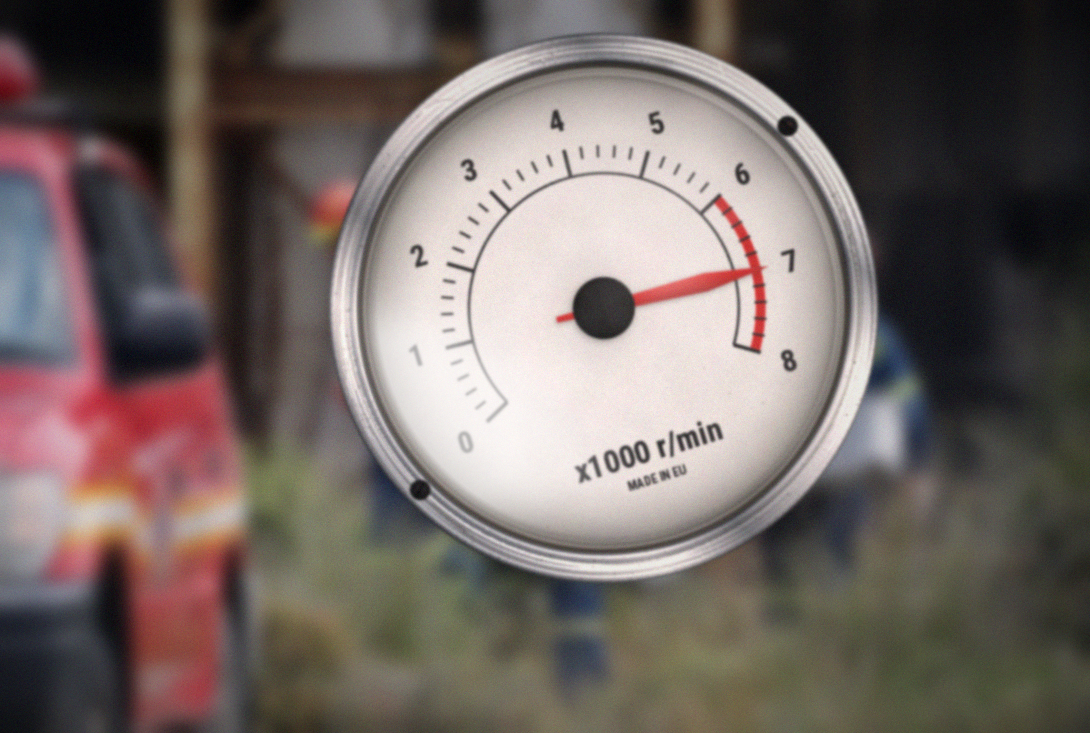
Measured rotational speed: 7000 rpm
